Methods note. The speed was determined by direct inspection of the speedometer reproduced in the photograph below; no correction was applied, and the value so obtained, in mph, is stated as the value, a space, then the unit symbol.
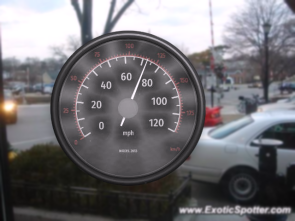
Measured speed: 72.5 mph
